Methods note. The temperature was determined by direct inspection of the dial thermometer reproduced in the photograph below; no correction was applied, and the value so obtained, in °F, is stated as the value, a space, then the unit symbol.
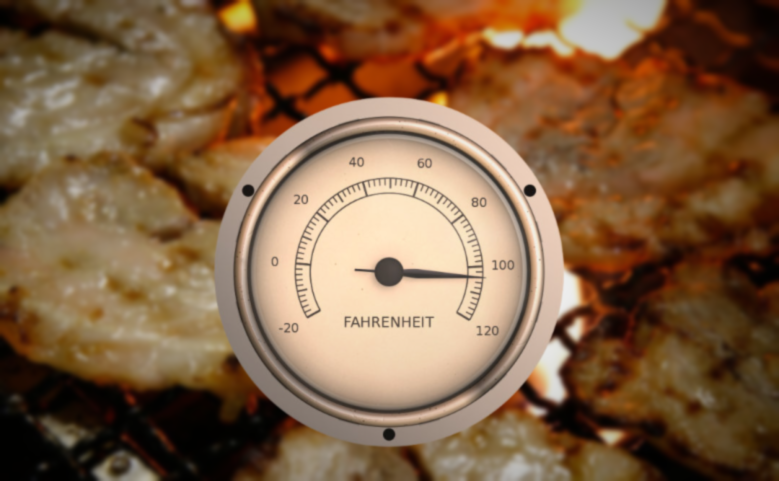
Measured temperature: 104 °F
